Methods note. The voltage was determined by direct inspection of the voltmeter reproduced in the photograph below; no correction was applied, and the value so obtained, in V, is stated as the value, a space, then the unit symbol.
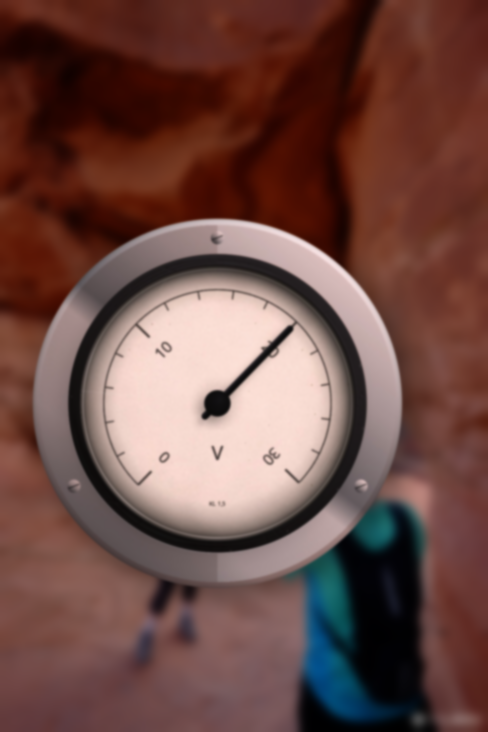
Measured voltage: 20 V
